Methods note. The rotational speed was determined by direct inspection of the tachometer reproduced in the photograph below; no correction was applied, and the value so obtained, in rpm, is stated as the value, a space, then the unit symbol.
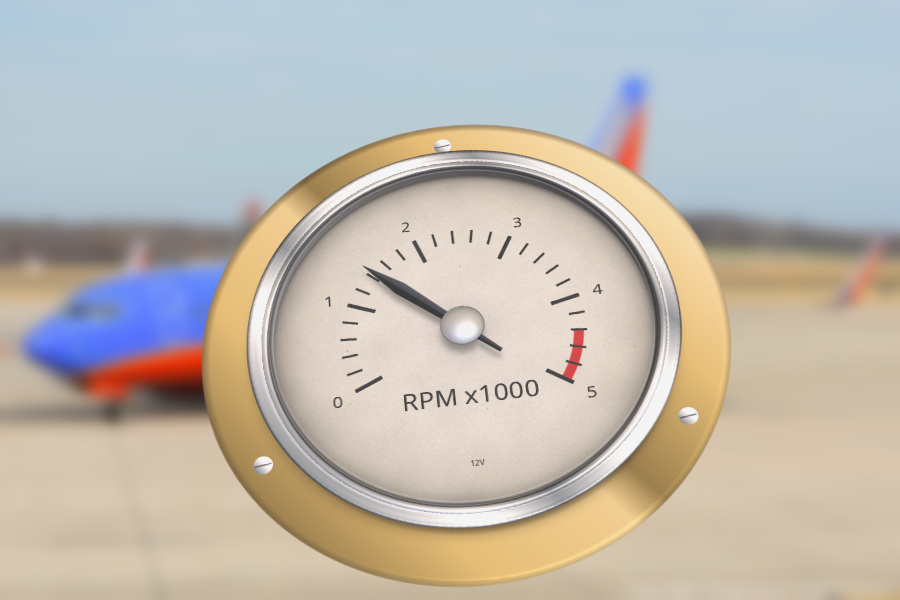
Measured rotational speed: 1400 rpm
